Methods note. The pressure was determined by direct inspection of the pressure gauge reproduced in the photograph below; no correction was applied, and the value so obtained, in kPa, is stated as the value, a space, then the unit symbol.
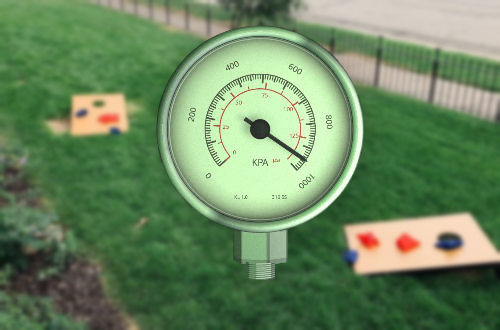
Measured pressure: 950 kPa
